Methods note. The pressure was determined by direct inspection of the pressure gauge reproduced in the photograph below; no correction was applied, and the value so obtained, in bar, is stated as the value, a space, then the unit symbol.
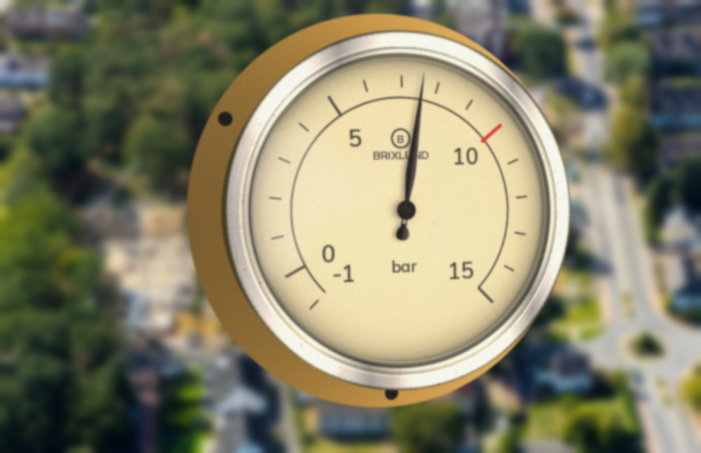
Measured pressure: 7.5 bar
